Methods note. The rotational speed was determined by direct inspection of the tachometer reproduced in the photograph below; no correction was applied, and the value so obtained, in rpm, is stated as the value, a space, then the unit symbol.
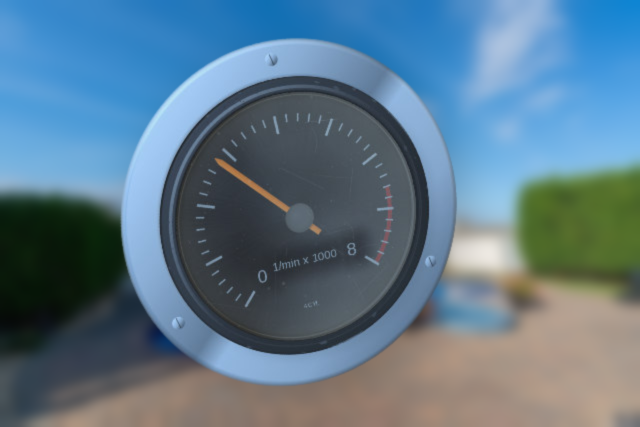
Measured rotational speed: 2800 rpm
